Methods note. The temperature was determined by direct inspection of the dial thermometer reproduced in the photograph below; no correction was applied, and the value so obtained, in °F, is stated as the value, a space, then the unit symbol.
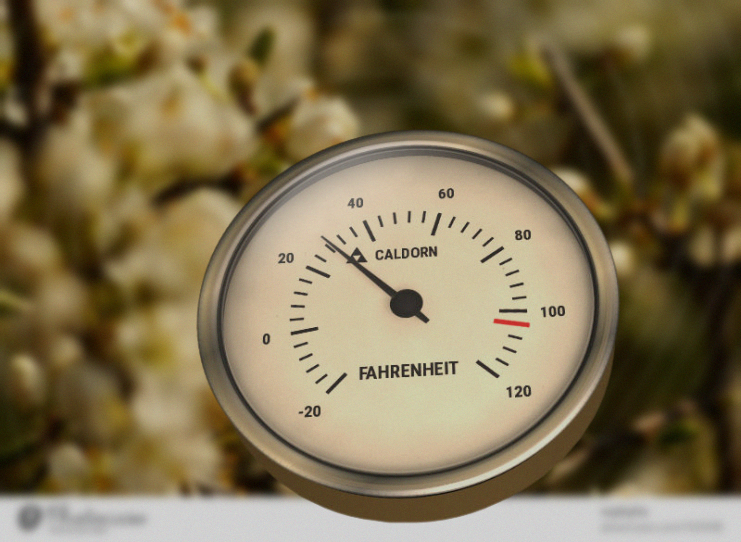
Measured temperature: 28 °F
